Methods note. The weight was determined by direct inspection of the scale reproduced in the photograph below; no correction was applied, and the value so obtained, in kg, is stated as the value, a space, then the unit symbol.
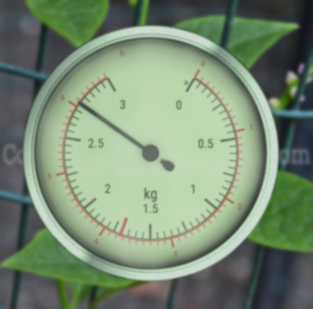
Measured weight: 2.75 kg
